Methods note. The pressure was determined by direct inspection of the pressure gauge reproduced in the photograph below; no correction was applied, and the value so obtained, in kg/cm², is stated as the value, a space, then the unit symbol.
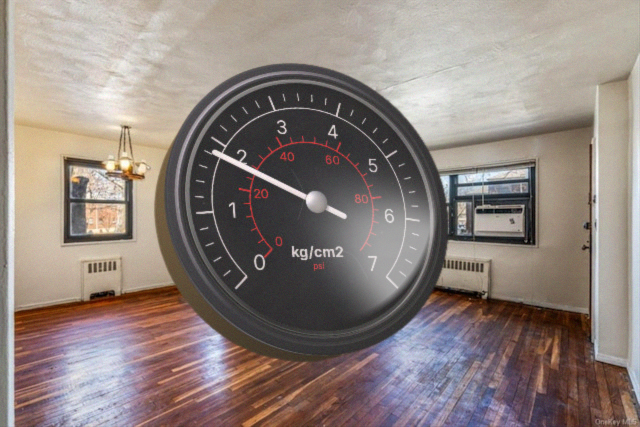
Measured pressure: 1.8 kg/cm²
